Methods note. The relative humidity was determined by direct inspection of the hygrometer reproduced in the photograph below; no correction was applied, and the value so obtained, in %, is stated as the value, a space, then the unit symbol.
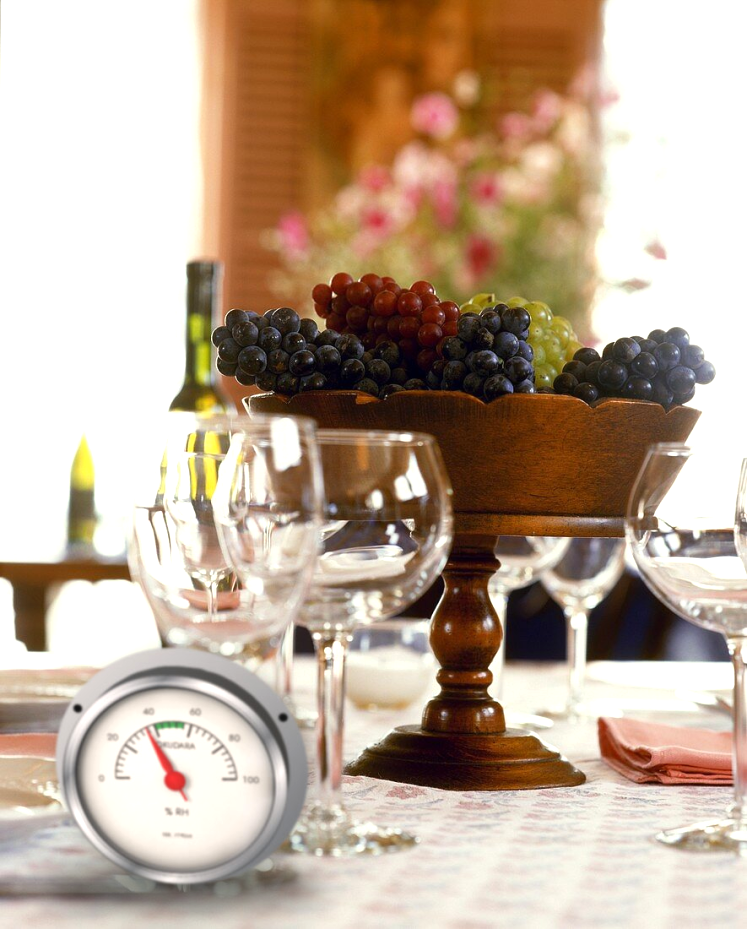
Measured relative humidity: 36 %
